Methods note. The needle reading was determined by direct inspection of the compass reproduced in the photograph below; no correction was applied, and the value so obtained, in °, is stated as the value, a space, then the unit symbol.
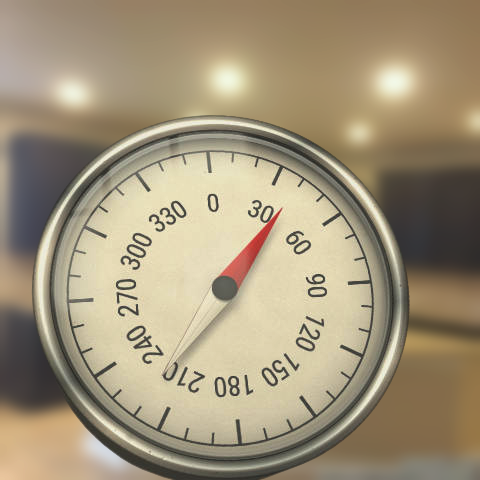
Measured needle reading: 40 °
